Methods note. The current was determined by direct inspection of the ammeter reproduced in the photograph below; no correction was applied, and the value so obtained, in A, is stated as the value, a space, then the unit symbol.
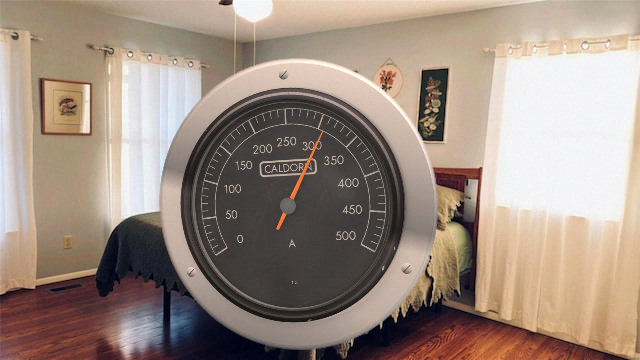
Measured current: 310 A
